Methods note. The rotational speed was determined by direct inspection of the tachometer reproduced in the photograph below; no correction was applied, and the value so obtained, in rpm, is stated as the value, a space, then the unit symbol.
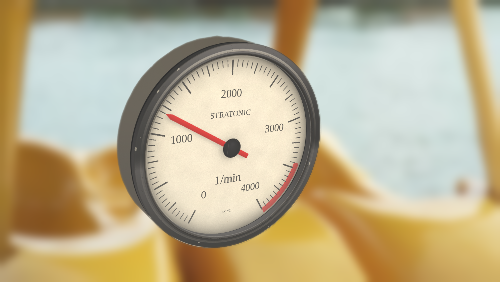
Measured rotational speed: 1200 rpm
